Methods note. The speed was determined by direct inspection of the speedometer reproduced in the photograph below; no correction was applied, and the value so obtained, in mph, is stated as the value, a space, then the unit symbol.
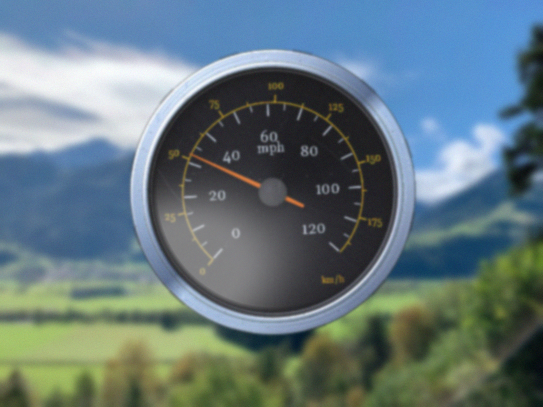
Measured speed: 32.5 mph
